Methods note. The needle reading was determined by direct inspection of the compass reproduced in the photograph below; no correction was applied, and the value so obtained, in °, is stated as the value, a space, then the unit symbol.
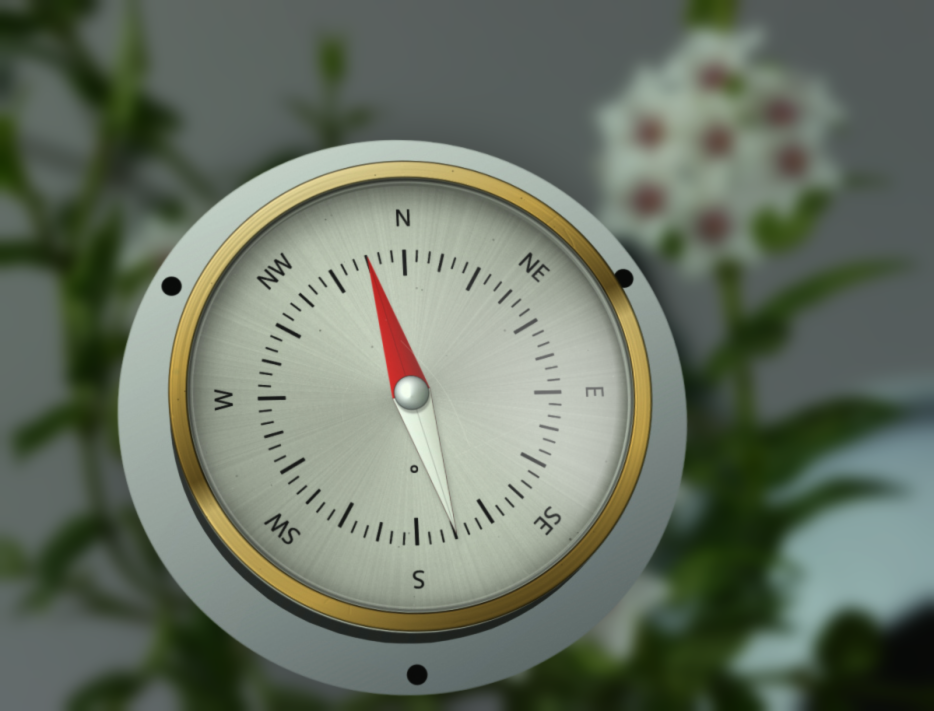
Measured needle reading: 345 °
